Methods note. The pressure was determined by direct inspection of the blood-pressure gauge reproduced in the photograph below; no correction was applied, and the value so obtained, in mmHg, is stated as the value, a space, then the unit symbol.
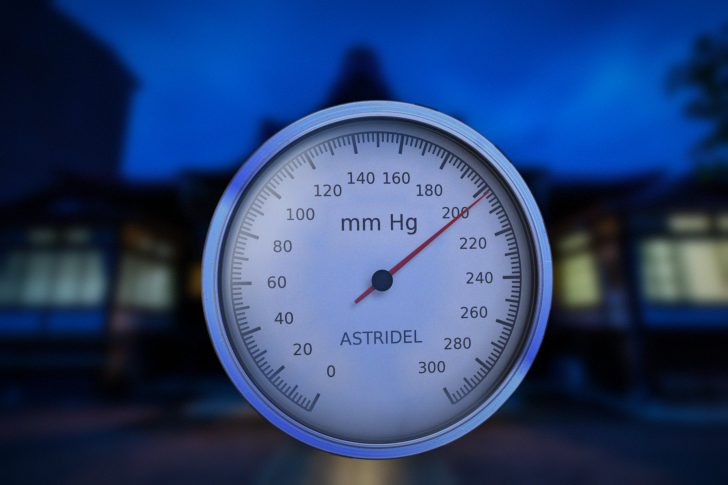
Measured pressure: 202 mmHg
